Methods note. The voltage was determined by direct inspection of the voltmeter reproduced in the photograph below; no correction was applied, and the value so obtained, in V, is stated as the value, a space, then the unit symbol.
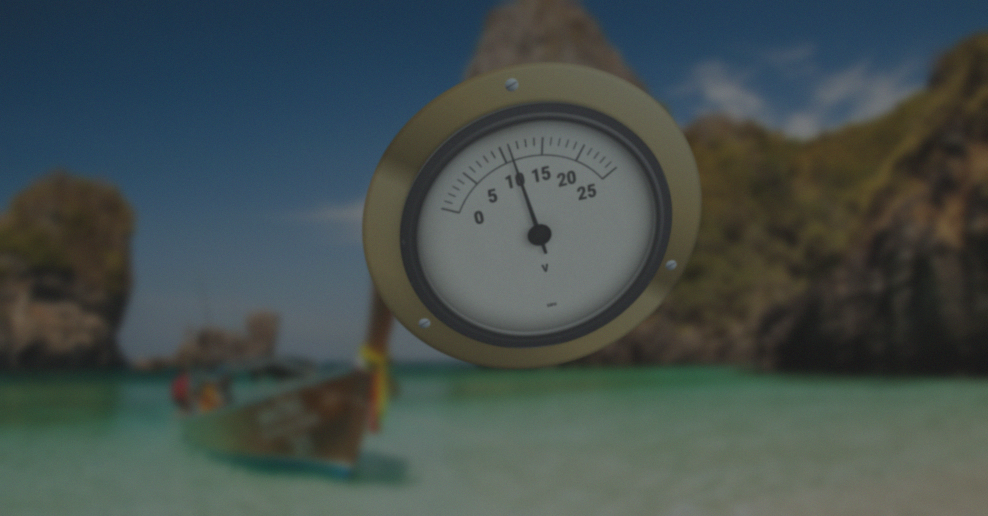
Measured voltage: 11 V
